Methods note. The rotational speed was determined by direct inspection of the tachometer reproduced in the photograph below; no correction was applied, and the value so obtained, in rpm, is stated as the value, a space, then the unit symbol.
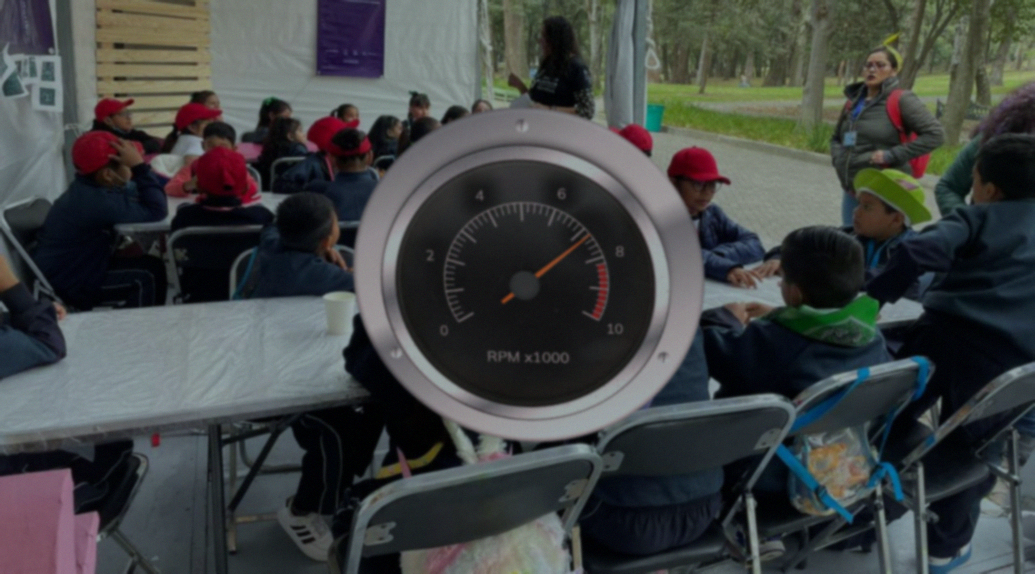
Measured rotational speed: 7200 rpm
